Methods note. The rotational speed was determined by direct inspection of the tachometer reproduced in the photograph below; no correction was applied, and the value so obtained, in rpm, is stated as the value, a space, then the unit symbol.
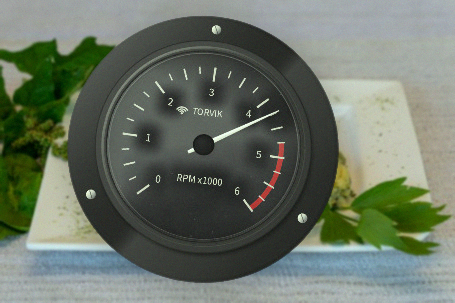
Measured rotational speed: 4250 rpm
